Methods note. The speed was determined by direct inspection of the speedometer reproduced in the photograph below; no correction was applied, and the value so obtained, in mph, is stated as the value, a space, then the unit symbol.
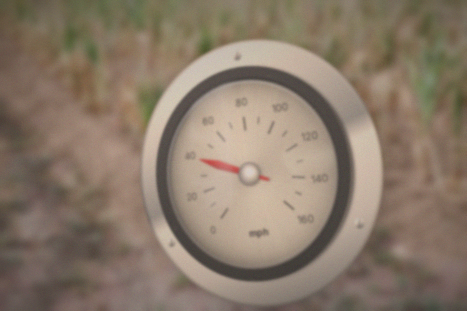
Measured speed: 40 mph
